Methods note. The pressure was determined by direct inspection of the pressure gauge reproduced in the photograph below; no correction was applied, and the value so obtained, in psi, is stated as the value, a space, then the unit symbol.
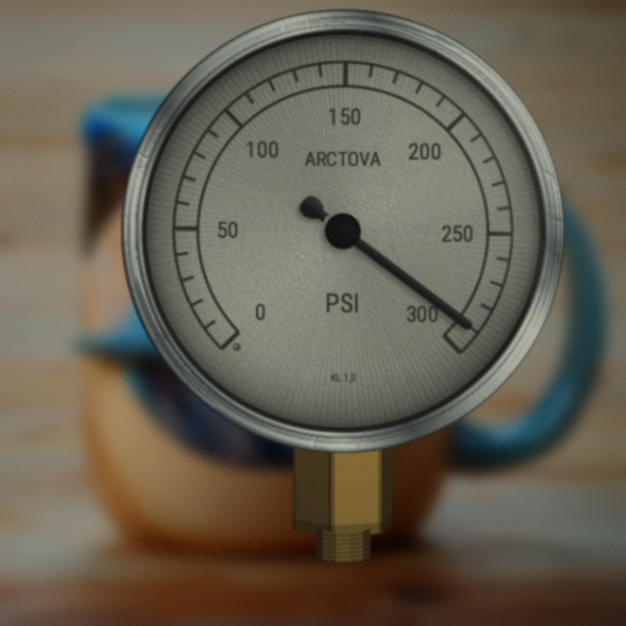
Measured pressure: 290 psi
